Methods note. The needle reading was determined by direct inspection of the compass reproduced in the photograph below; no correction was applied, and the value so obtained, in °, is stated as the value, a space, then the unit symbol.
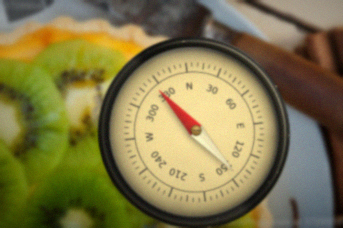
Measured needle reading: 325 °
